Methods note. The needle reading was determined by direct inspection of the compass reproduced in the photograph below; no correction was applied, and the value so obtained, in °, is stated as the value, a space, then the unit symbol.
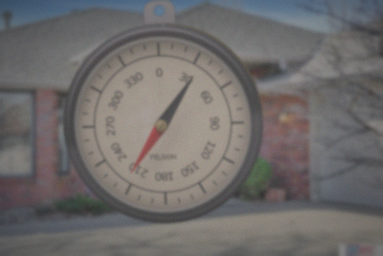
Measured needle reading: 215 °
